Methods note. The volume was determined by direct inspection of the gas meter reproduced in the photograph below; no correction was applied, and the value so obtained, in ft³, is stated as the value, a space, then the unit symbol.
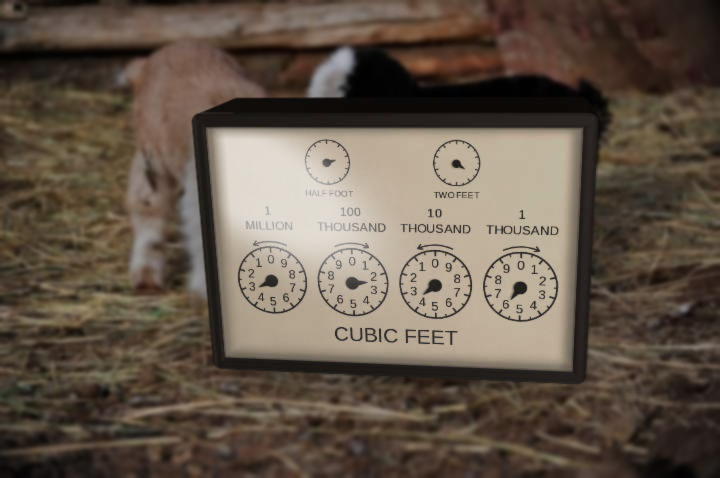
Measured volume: 323600 ft³
